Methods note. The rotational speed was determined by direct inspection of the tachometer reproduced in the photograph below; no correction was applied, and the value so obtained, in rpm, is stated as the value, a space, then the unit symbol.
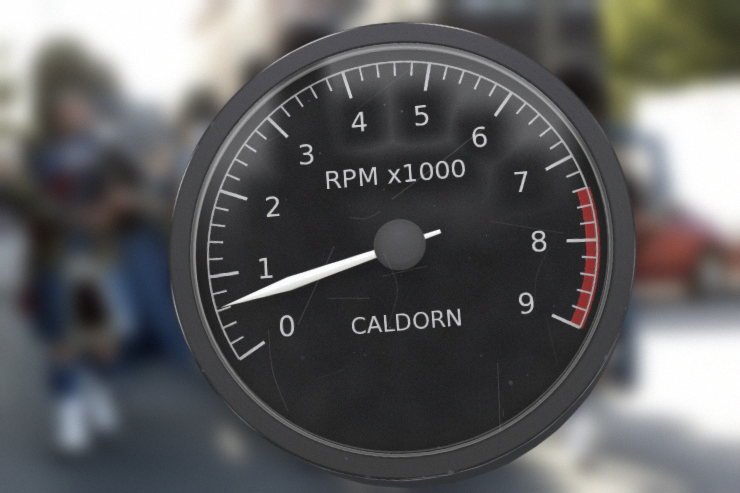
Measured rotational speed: 600 rpm
